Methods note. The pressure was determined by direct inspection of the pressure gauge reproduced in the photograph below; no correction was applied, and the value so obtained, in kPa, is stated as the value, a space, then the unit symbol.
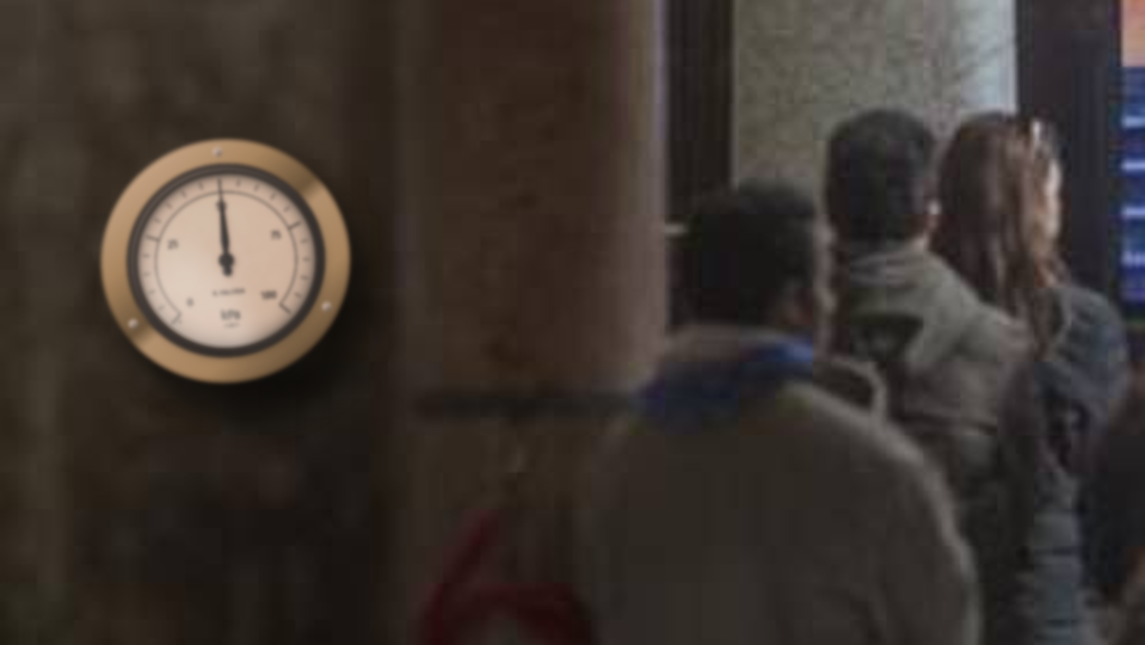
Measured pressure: 50 kPa
